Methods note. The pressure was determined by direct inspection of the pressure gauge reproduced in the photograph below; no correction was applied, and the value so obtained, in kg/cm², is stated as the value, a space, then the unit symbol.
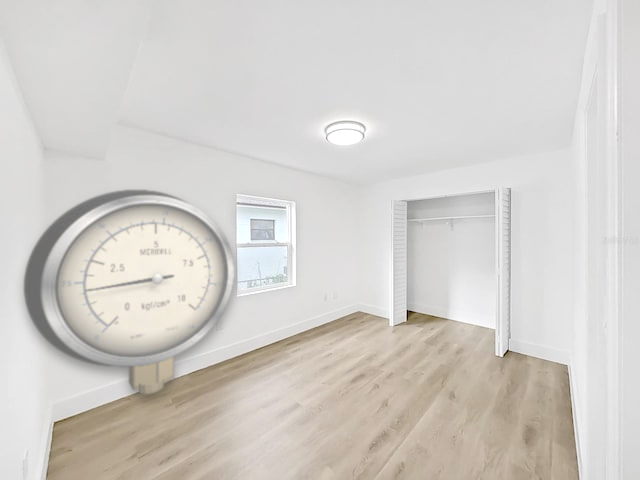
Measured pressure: 1.5 kg/cm²
